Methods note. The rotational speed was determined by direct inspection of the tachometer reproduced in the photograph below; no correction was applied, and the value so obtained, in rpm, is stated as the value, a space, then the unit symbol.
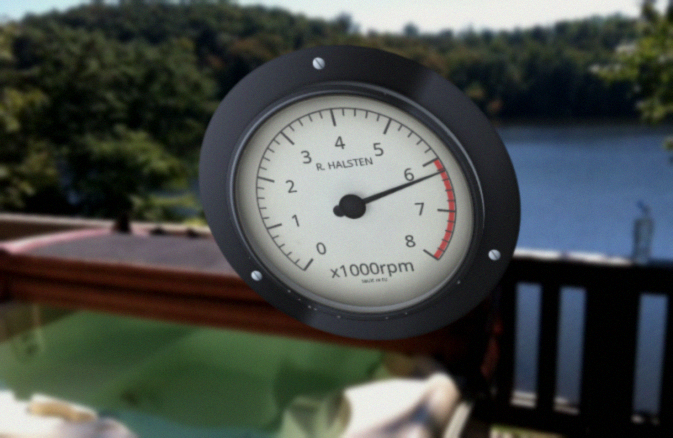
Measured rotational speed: 6200 rpm
